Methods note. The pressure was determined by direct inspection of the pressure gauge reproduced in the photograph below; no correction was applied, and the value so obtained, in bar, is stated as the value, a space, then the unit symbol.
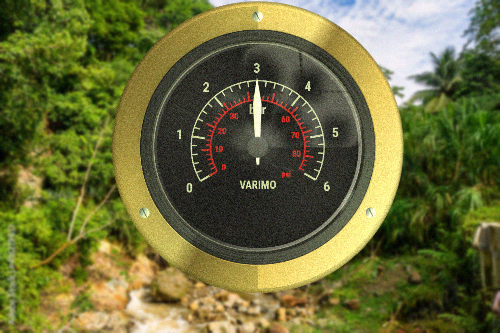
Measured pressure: 3 bar
